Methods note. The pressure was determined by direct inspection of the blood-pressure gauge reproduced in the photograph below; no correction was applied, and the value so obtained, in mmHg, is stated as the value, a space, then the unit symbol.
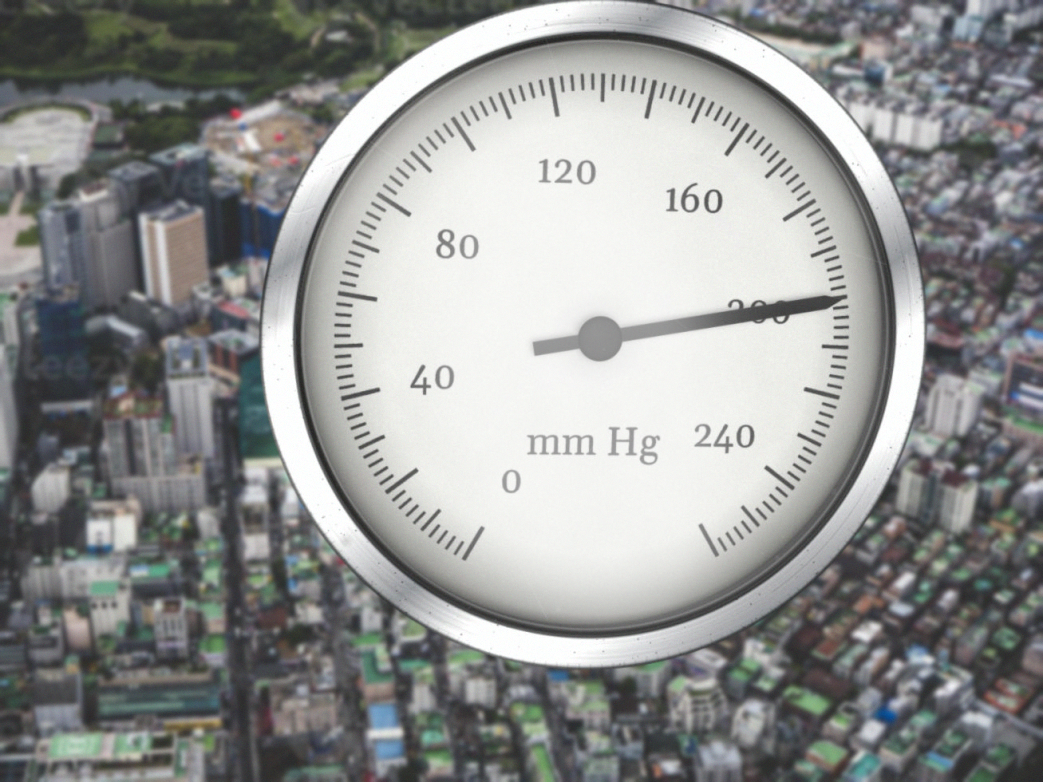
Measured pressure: 200 mmHg
